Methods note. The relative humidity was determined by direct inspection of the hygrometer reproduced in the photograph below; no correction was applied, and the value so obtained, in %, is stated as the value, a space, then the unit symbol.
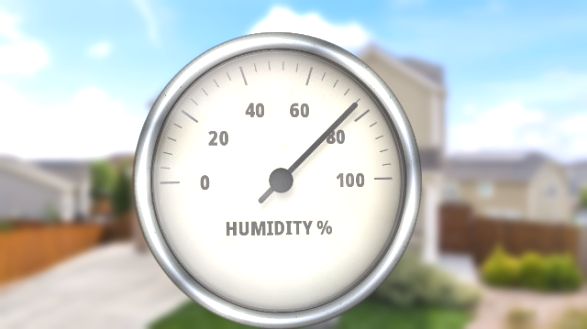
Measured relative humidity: 76 %
